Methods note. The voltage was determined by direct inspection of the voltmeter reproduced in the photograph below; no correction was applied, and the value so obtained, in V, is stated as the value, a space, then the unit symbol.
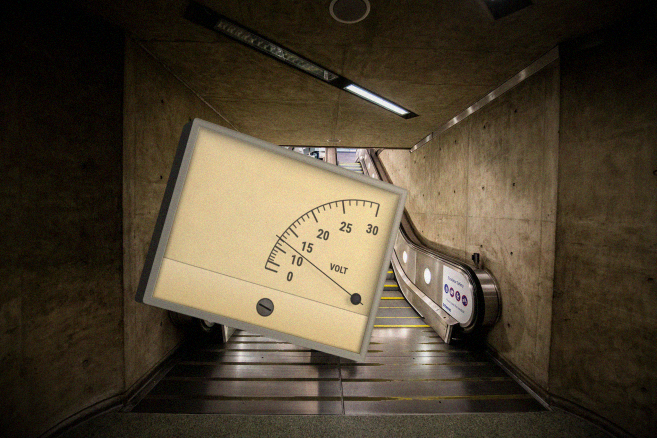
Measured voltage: 12 V
